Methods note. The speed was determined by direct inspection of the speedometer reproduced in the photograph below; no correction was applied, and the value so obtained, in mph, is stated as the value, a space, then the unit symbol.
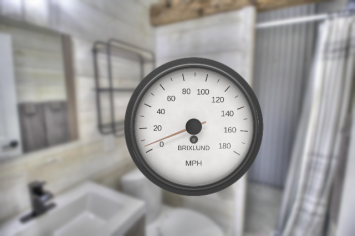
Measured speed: 5 mph
